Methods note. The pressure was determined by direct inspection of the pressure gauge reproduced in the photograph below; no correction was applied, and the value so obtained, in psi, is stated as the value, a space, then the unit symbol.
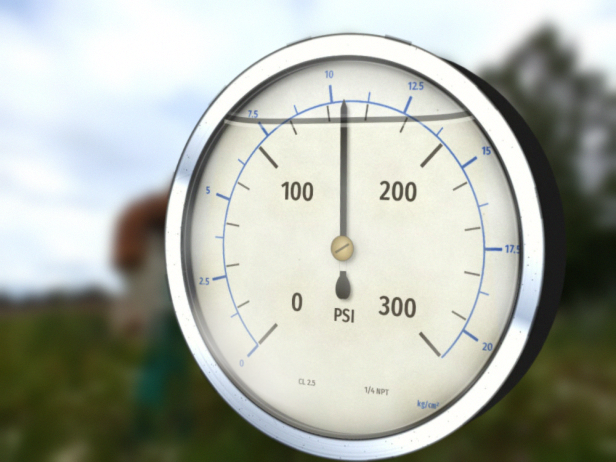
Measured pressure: 150 psi
